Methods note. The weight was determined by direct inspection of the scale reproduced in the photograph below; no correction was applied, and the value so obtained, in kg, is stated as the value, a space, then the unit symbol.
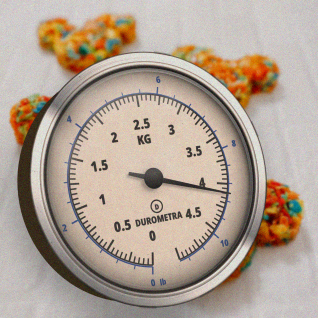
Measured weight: 4.1 kg
